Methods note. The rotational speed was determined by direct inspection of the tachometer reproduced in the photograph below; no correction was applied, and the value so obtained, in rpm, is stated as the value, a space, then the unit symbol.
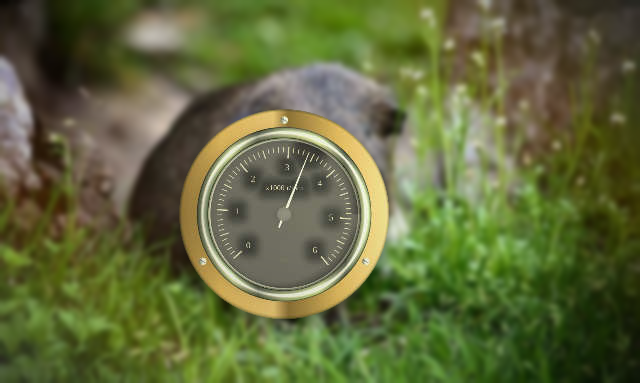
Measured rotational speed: 3400 rpm
